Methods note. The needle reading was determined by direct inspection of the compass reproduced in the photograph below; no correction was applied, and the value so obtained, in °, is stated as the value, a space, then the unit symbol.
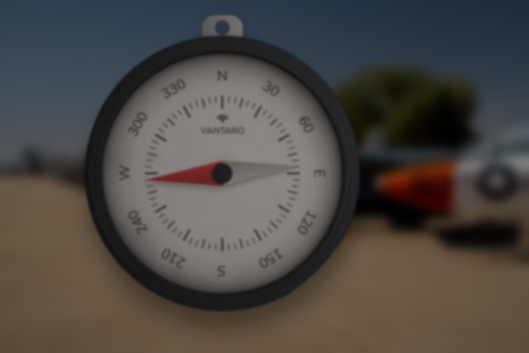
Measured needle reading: 265 °
